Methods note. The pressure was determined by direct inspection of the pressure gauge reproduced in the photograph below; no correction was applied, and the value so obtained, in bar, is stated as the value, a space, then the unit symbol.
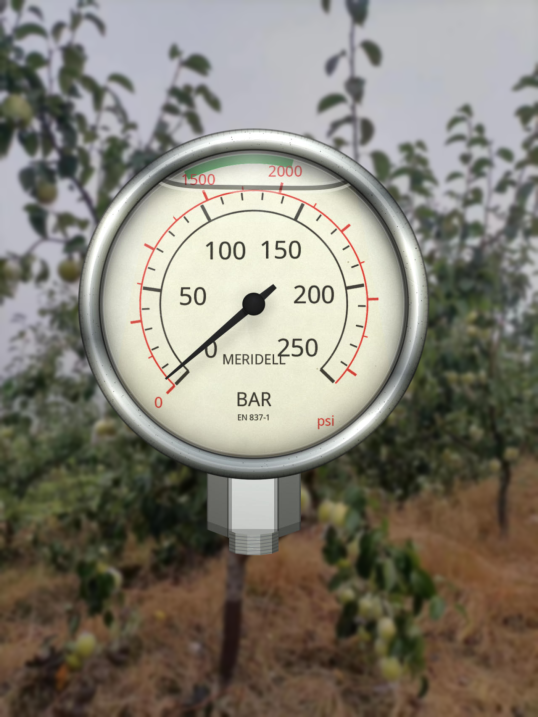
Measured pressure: 5 bar
